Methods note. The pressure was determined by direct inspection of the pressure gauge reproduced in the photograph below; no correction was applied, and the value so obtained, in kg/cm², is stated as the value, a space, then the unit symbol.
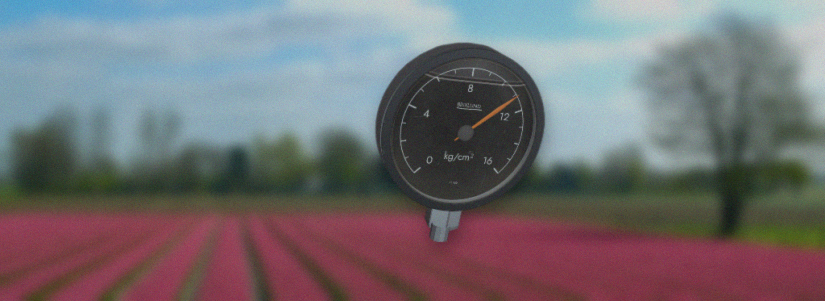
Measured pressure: 11 kg/cm²
